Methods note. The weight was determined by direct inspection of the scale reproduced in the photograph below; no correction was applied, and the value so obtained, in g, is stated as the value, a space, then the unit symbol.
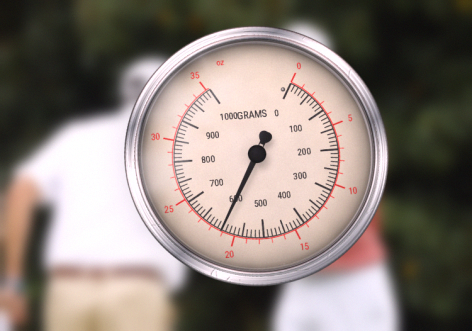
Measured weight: 600 g
